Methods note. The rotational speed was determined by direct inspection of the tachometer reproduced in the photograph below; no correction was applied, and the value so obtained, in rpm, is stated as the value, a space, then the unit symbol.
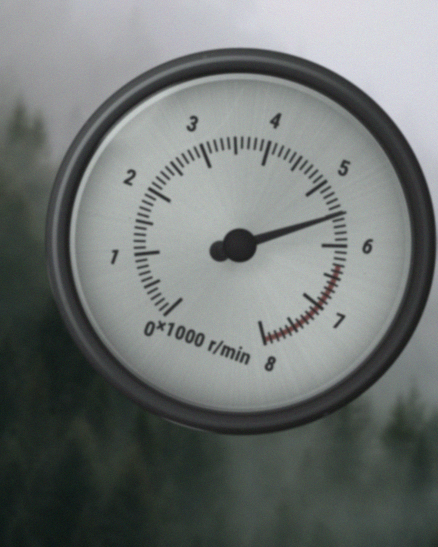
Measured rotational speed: 5500 rpm
